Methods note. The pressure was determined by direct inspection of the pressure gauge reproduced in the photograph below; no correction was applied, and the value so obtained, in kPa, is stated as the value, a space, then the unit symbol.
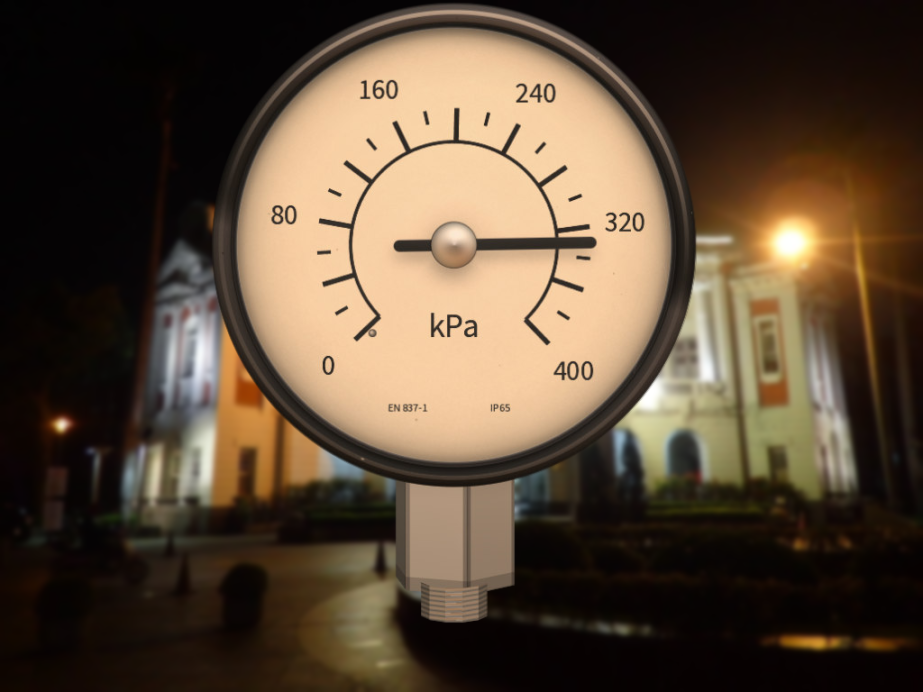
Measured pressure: 330 kPa
